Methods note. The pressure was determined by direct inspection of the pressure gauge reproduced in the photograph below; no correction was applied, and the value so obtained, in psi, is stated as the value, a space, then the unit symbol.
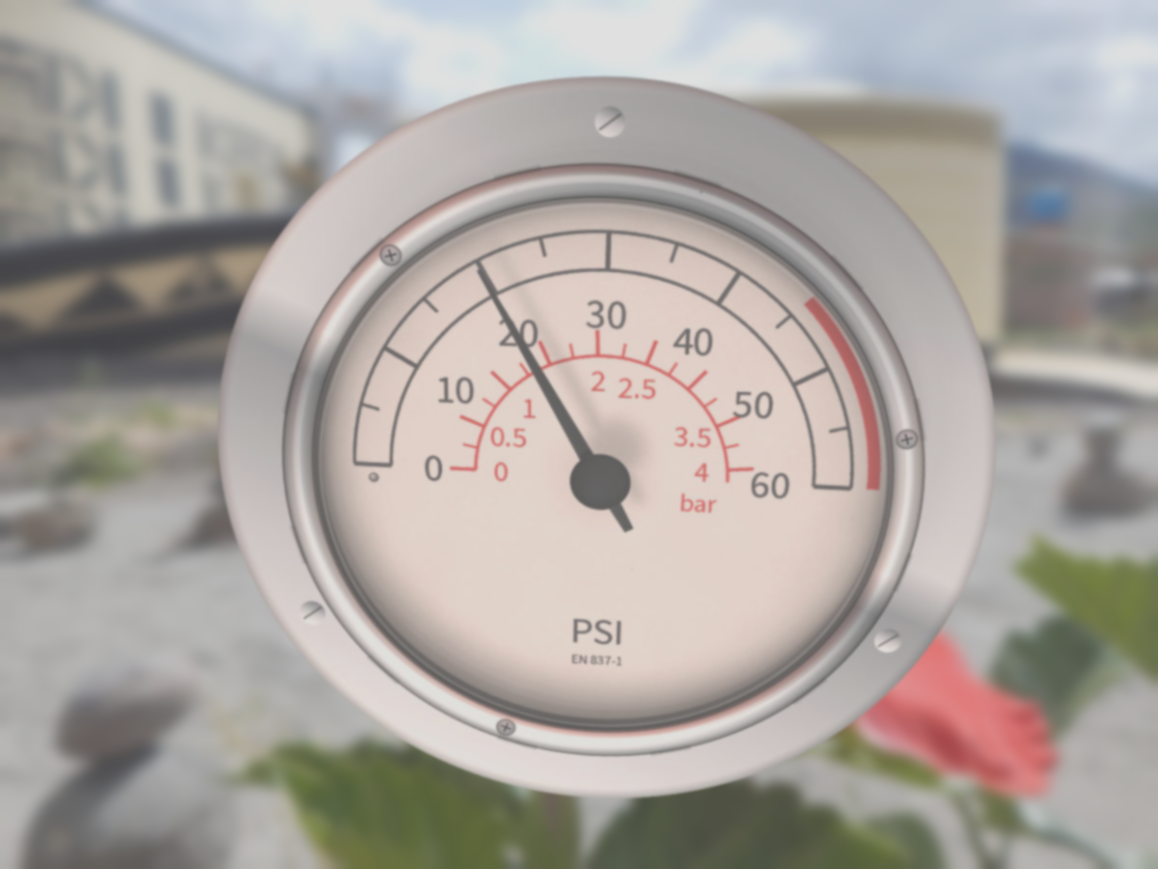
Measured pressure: 20 psi
